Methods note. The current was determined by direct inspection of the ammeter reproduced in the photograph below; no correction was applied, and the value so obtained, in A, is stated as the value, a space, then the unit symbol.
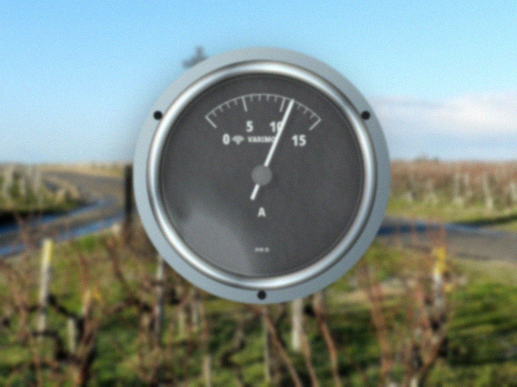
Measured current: 11 A
